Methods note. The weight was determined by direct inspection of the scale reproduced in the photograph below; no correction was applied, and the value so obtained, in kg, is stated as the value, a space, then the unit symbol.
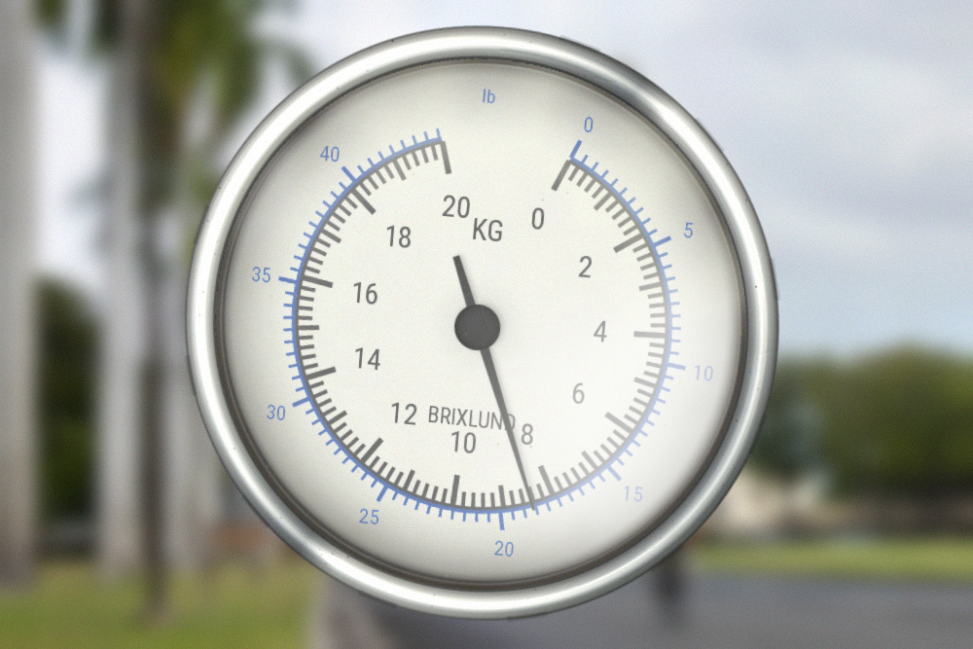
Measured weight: 8.4 kg
